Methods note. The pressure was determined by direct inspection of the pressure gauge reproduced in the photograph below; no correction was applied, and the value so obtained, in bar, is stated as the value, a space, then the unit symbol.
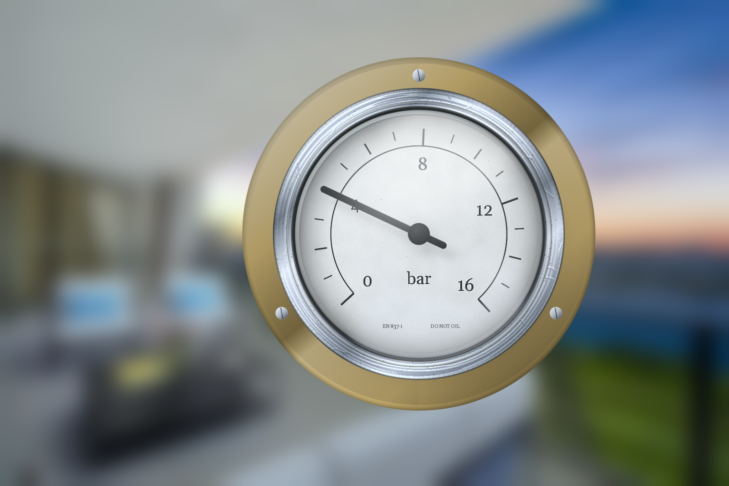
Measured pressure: 4 bar
